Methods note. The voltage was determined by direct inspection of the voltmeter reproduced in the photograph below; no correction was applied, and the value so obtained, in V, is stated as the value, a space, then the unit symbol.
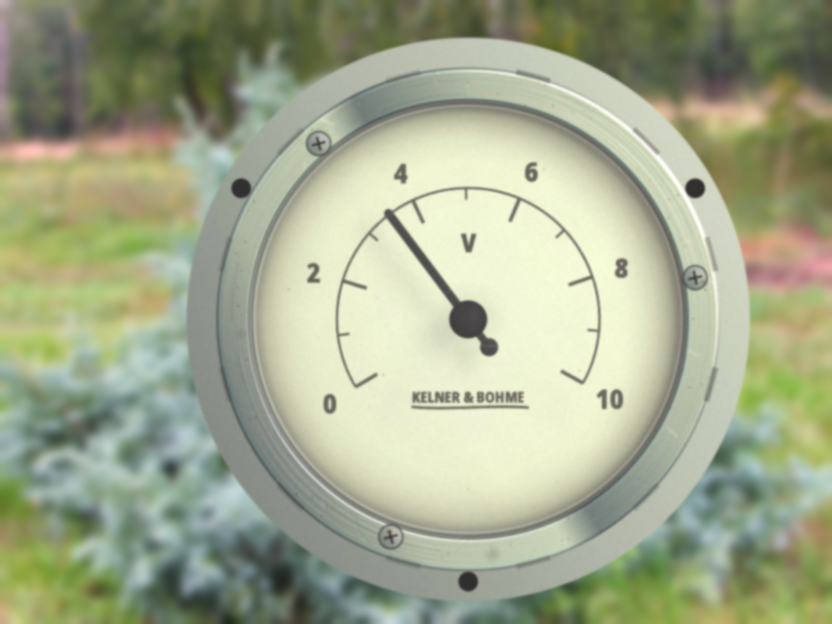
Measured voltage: 3.5 V
